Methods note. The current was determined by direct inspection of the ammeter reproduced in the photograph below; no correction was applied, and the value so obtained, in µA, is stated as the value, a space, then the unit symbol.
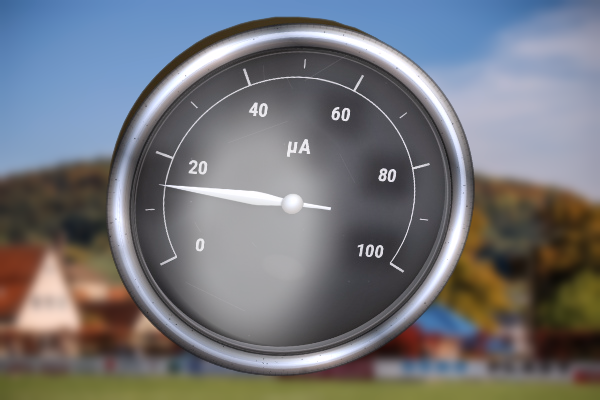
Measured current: 15 µA
